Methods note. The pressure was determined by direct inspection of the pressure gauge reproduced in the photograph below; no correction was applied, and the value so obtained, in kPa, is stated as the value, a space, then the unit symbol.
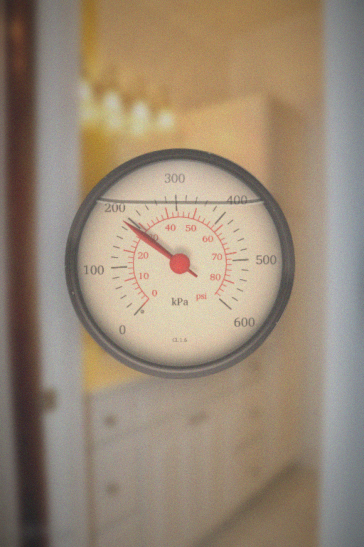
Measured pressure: 190 kPa
